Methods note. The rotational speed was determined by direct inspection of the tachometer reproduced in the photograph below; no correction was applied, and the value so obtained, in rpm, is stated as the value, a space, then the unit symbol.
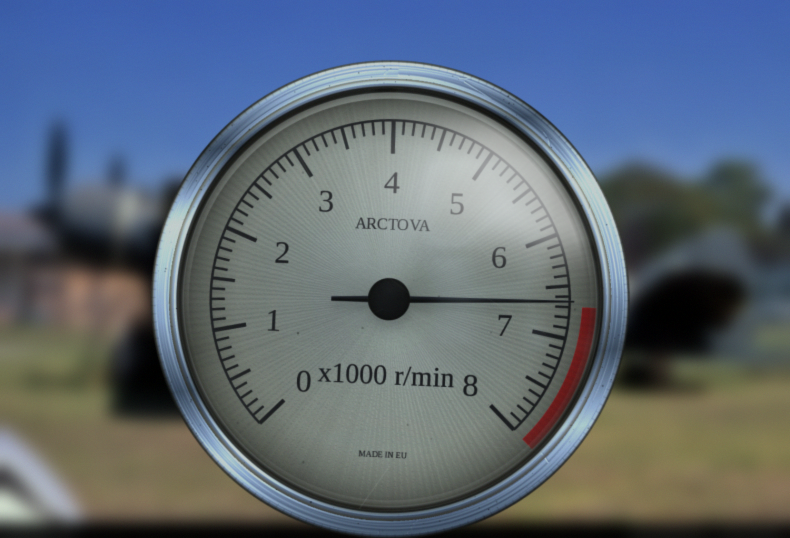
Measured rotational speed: 6650 rpm
